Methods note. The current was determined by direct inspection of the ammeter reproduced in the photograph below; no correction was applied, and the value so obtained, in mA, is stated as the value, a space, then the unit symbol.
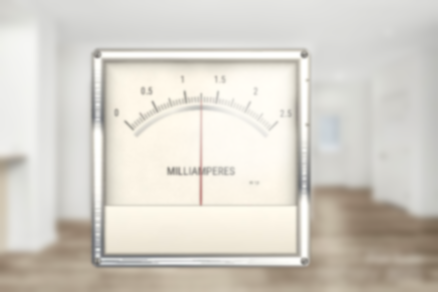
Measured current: 1.25 mA
